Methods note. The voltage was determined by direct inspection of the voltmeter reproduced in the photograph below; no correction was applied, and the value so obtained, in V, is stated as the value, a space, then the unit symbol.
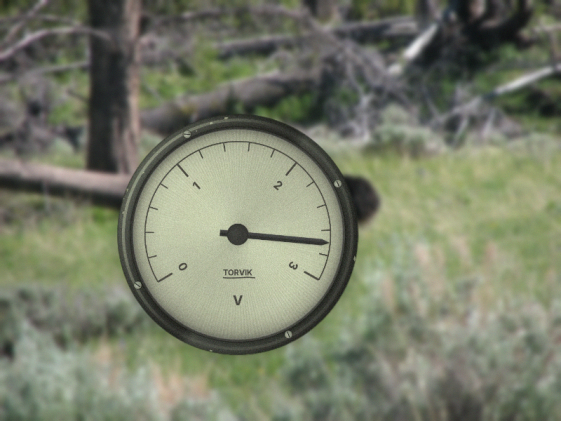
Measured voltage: 2.7 V
